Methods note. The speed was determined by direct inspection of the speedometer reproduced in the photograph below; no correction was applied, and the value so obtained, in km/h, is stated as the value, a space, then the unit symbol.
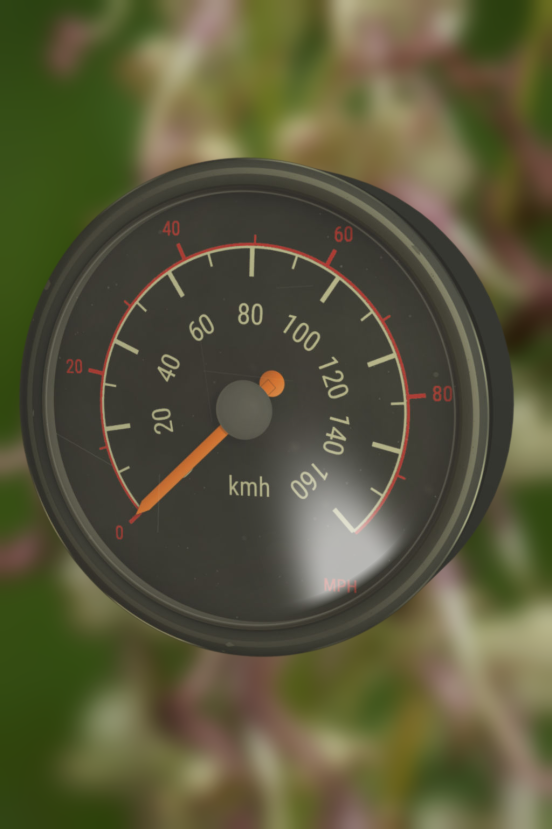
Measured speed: 0 km/h
